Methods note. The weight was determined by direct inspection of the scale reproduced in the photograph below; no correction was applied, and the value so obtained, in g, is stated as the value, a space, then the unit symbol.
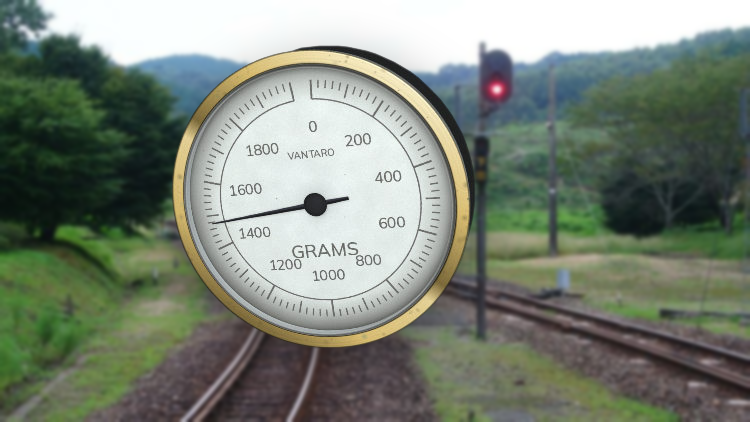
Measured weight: 1480 g
